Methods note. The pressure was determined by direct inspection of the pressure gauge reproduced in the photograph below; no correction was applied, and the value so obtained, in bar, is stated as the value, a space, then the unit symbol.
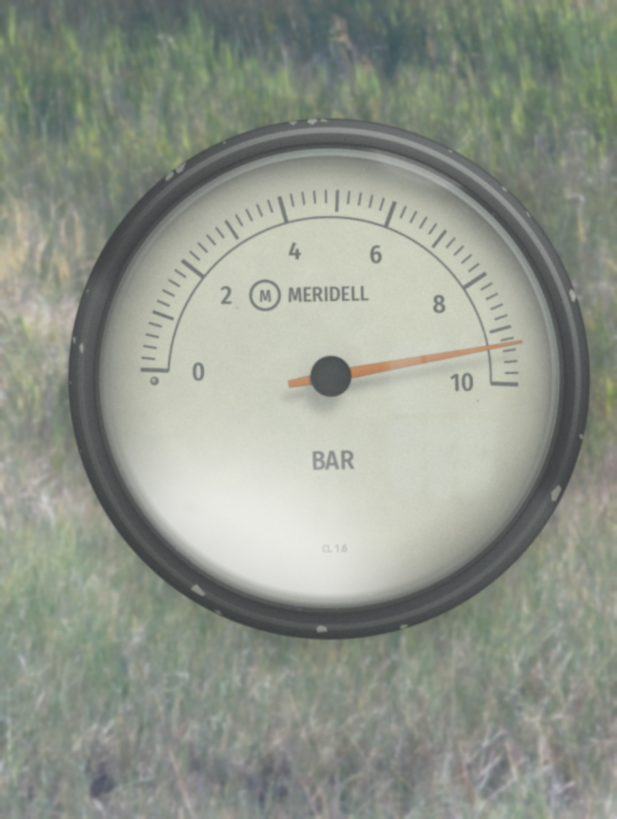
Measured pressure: 9.3 bar
